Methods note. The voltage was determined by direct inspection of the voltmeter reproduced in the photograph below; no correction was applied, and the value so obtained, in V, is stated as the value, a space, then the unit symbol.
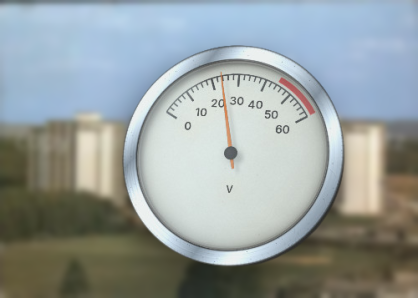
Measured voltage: 24 V
